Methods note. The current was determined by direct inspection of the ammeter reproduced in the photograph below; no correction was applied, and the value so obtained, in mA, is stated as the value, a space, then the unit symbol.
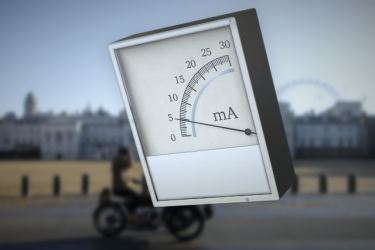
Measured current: 5 mA
